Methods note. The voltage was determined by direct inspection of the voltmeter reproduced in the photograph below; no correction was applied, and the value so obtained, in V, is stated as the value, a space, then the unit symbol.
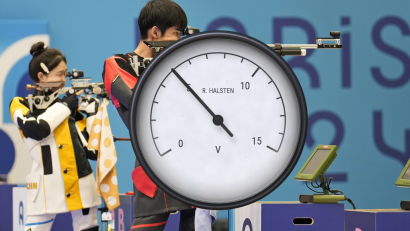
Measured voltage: 5 V
